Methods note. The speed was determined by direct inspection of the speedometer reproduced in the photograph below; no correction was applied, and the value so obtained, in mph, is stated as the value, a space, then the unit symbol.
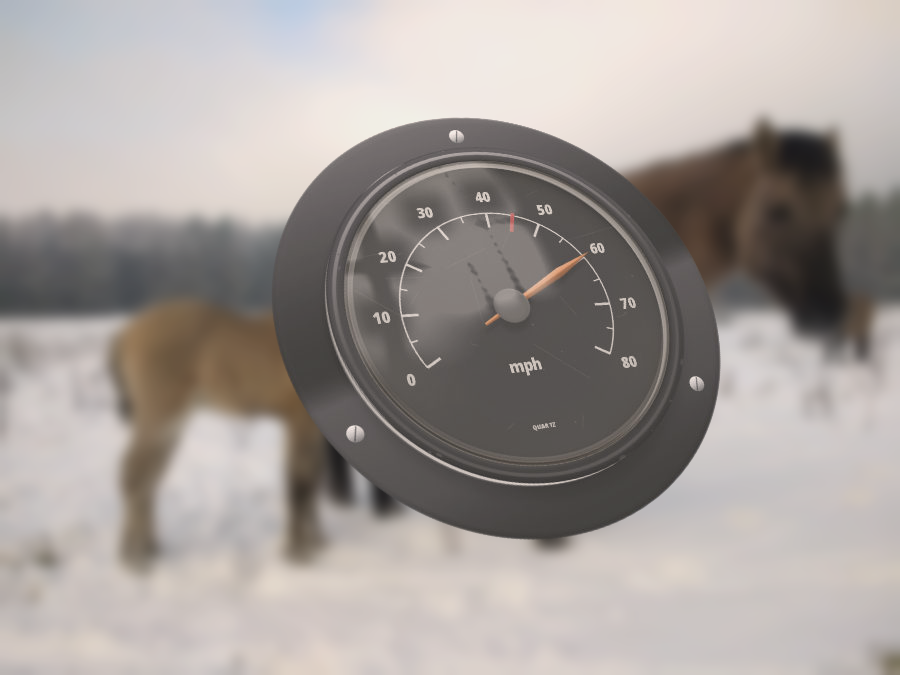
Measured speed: 60 mph
